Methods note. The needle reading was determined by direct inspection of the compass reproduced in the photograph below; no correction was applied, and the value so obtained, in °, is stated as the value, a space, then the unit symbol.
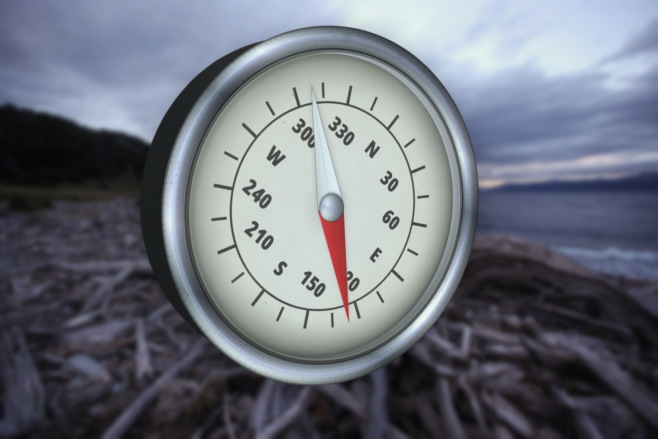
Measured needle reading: 127.5 °
